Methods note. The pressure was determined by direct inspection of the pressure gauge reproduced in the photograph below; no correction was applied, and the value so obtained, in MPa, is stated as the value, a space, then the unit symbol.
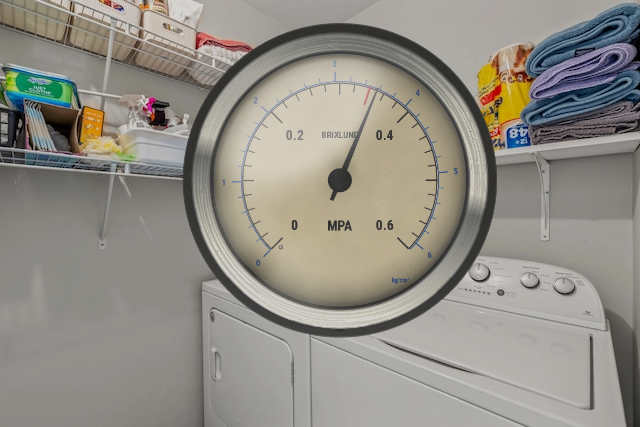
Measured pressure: 0.35 MPa
